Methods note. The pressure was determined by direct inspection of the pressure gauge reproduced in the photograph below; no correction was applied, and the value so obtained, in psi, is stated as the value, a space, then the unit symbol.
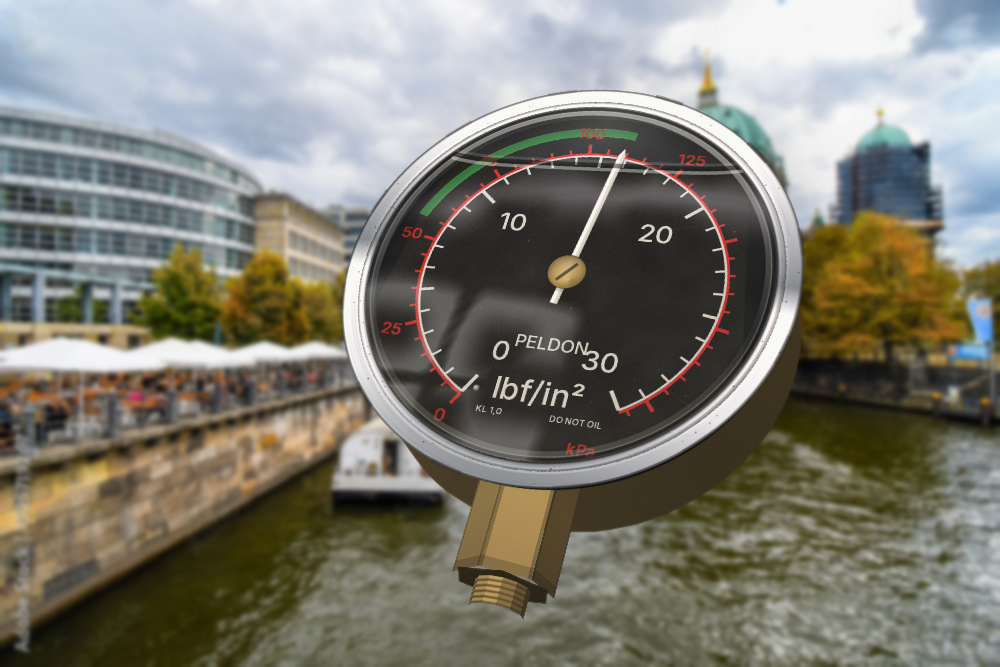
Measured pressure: 16 psi
